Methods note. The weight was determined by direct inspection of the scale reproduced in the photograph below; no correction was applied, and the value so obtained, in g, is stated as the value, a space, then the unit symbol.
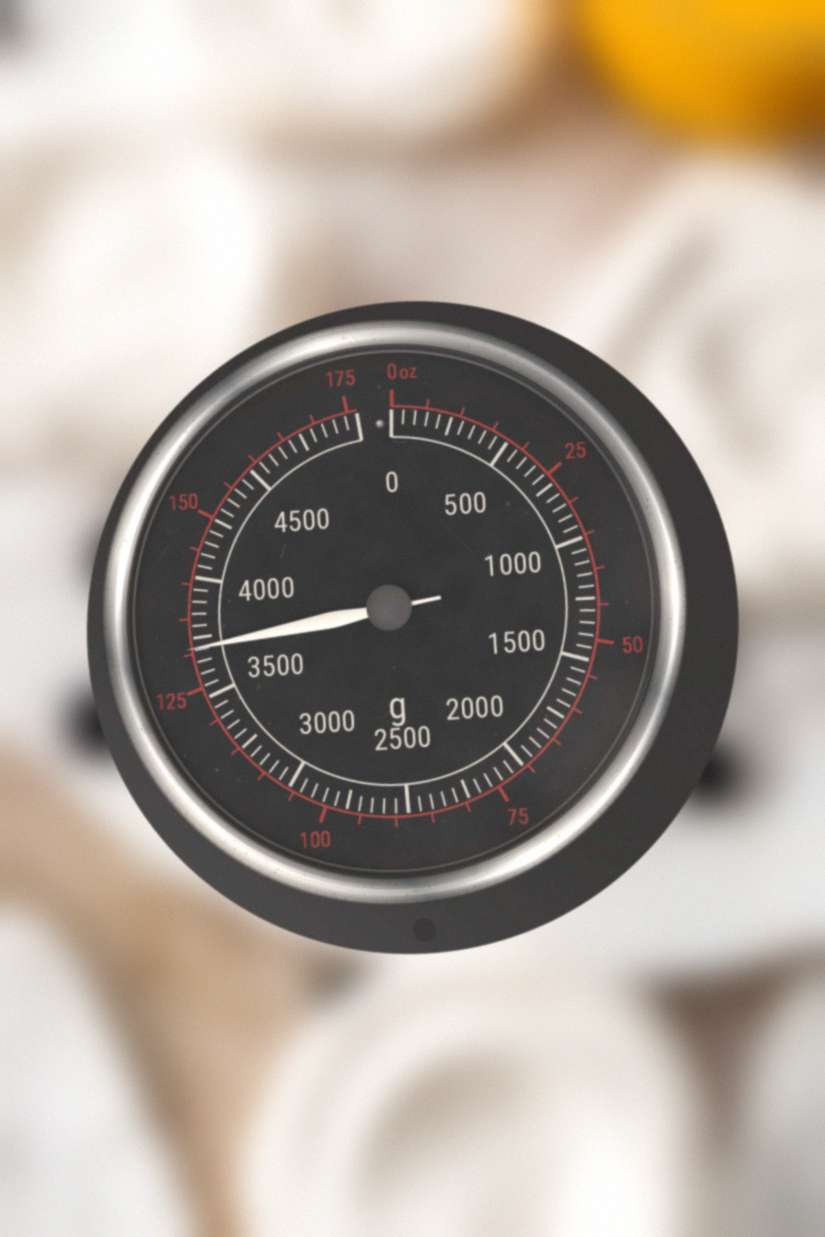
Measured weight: 3700 g
